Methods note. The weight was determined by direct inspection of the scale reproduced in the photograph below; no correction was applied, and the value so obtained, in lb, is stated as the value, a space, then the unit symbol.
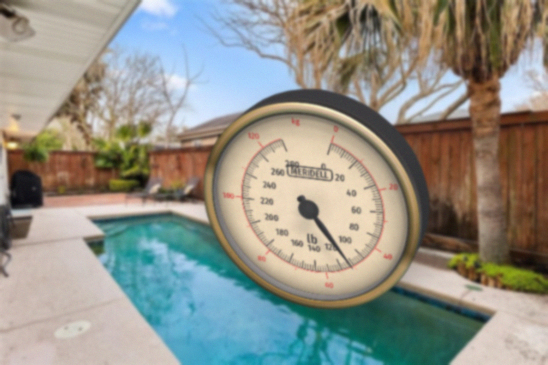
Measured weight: 110 lb
